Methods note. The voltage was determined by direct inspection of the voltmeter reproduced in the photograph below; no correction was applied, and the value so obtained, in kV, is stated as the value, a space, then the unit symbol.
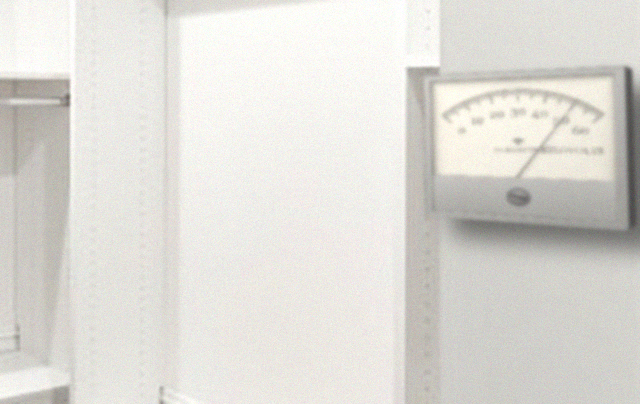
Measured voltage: 50 kV
